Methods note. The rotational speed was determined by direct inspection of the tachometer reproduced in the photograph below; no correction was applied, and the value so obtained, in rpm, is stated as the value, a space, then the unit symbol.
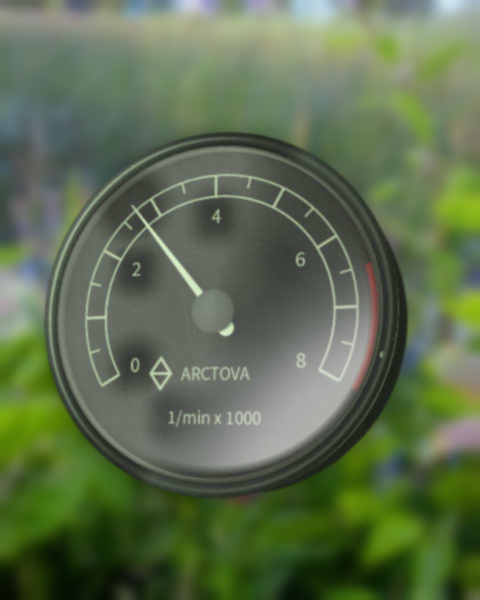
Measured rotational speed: 2750 rpm
